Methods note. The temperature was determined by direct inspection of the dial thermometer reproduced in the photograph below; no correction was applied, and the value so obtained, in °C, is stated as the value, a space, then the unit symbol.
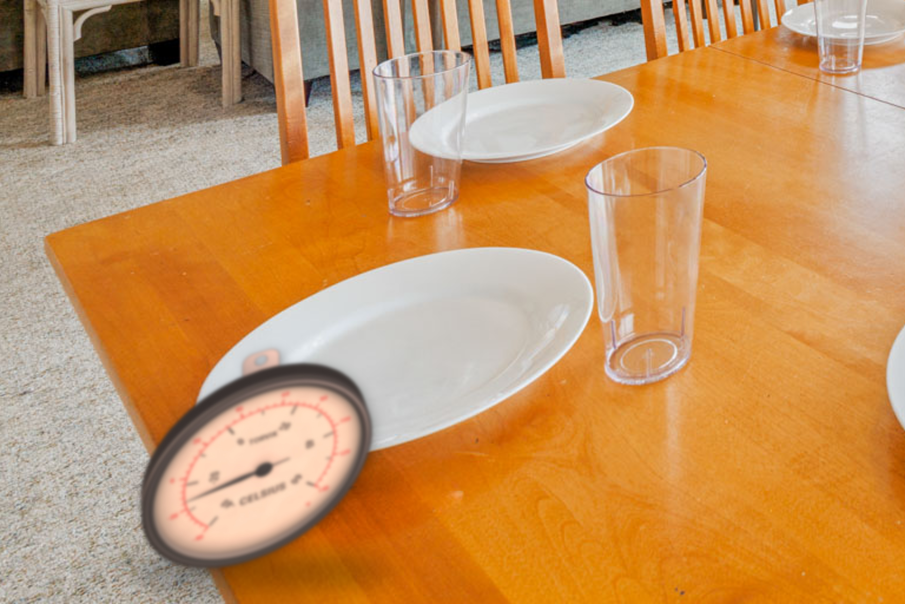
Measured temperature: -25 °C
